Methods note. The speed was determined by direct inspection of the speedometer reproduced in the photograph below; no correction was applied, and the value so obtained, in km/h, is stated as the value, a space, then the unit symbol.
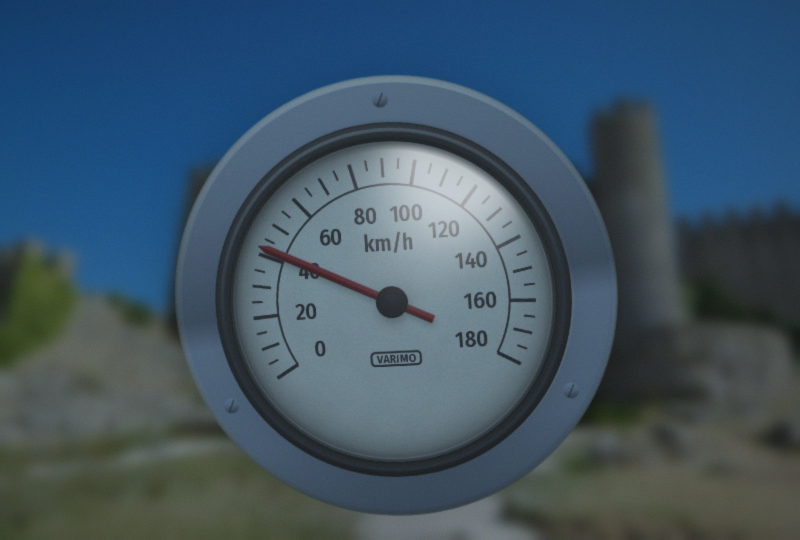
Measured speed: 42.5 km/h
